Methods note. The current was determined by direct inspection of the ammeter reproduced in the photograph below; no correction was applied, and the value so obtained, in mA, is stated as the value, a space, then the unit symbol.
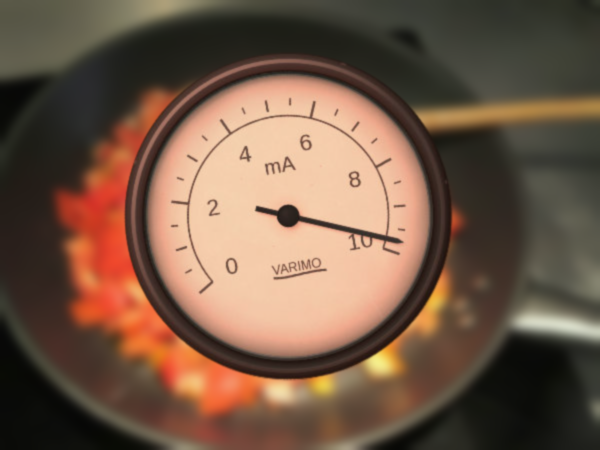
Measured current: 9.75 mA
